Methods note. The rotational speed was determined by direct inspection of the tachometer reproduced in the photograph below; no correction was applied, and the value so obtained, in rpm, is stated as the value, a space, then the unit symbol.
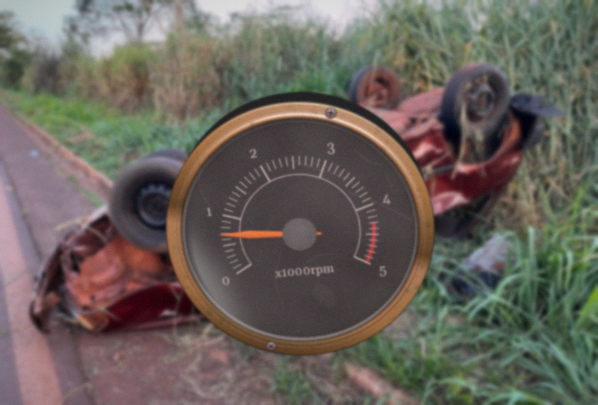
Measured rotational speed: 700 rpm
